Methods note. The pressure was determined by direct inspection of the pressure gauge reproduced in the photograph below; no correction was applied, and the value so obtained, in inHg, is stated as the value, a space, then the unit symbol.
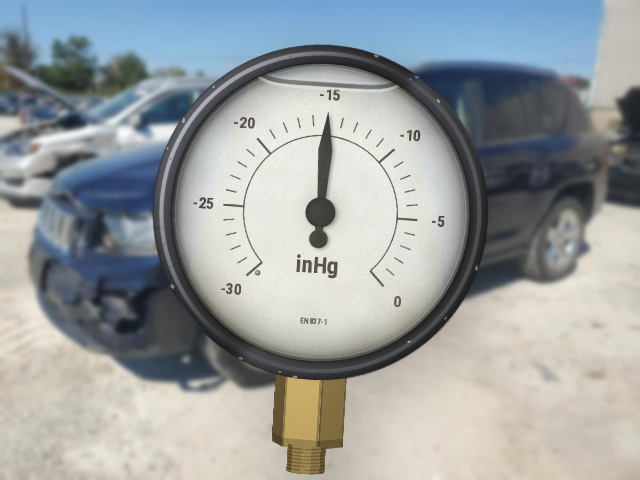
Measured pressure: -15 inHg
